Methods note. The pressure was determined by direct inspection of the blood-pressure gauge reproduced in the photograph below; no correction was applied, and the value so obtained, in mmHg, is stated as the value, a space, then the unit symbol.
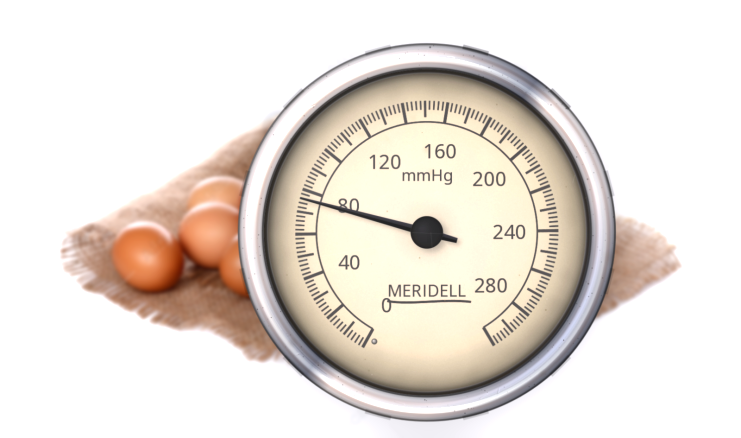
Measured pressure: 76 mmHg
